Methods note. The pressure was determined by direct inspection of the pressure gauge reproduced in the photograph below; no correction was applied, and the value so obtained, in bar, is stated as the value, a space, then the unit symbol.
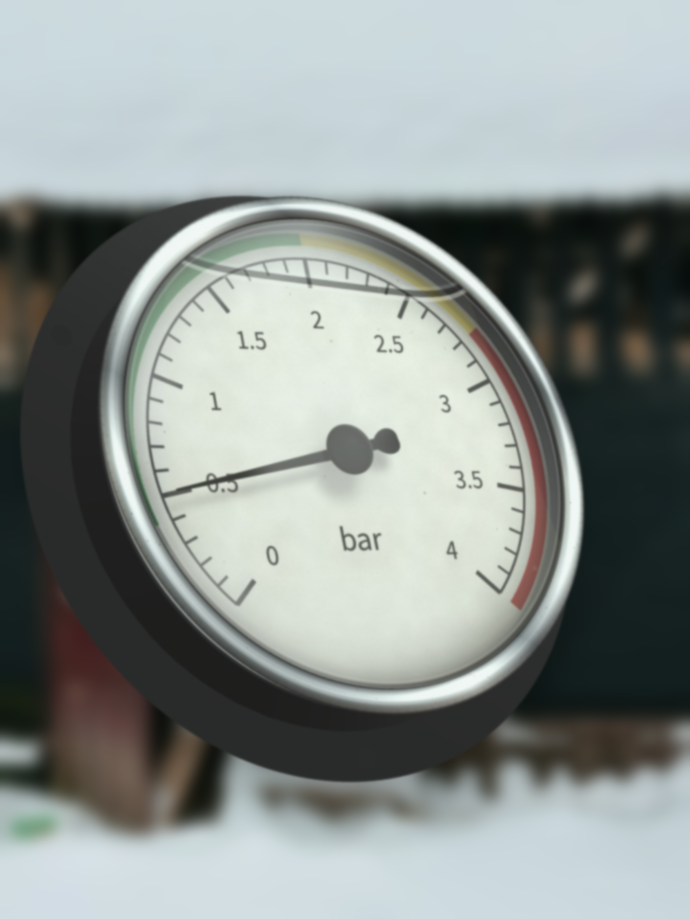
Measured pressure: 0.5 bar
